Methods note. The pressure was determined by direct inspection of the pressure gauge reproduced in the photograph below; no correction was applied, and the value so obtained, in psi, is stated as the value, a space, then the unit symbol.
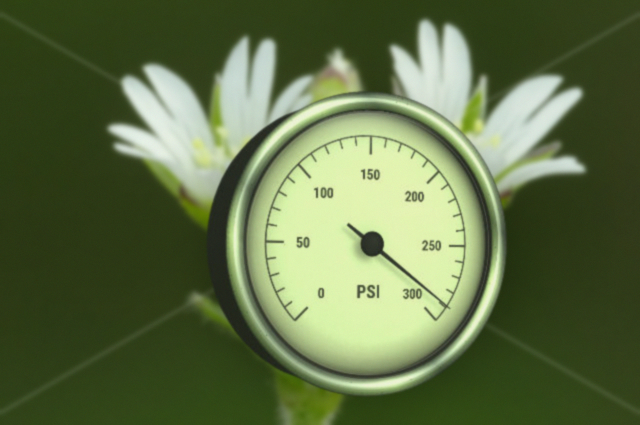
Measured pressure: 290 psi
